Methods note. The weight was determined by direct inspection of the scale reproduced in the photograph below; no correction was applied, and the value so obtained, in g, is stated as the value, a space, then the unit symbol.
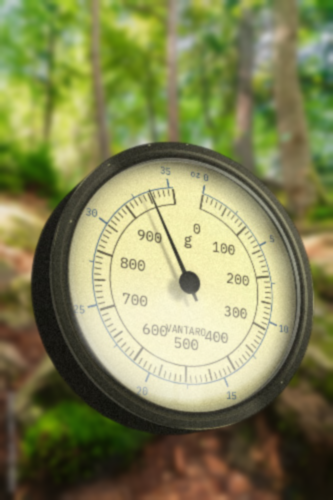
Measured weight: 950 g
